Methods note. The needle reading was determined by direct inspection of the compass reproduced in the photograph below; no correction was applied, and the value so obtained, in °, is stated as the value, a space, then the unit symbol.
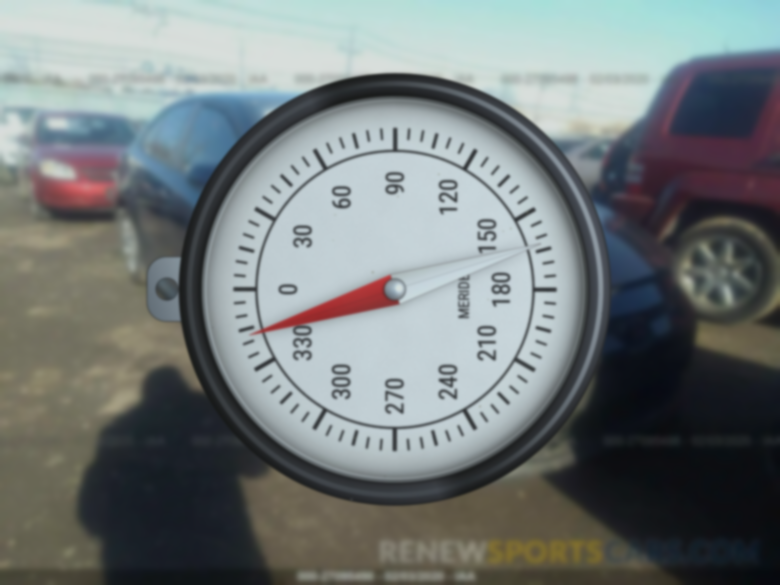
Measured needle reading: 342.5 °
